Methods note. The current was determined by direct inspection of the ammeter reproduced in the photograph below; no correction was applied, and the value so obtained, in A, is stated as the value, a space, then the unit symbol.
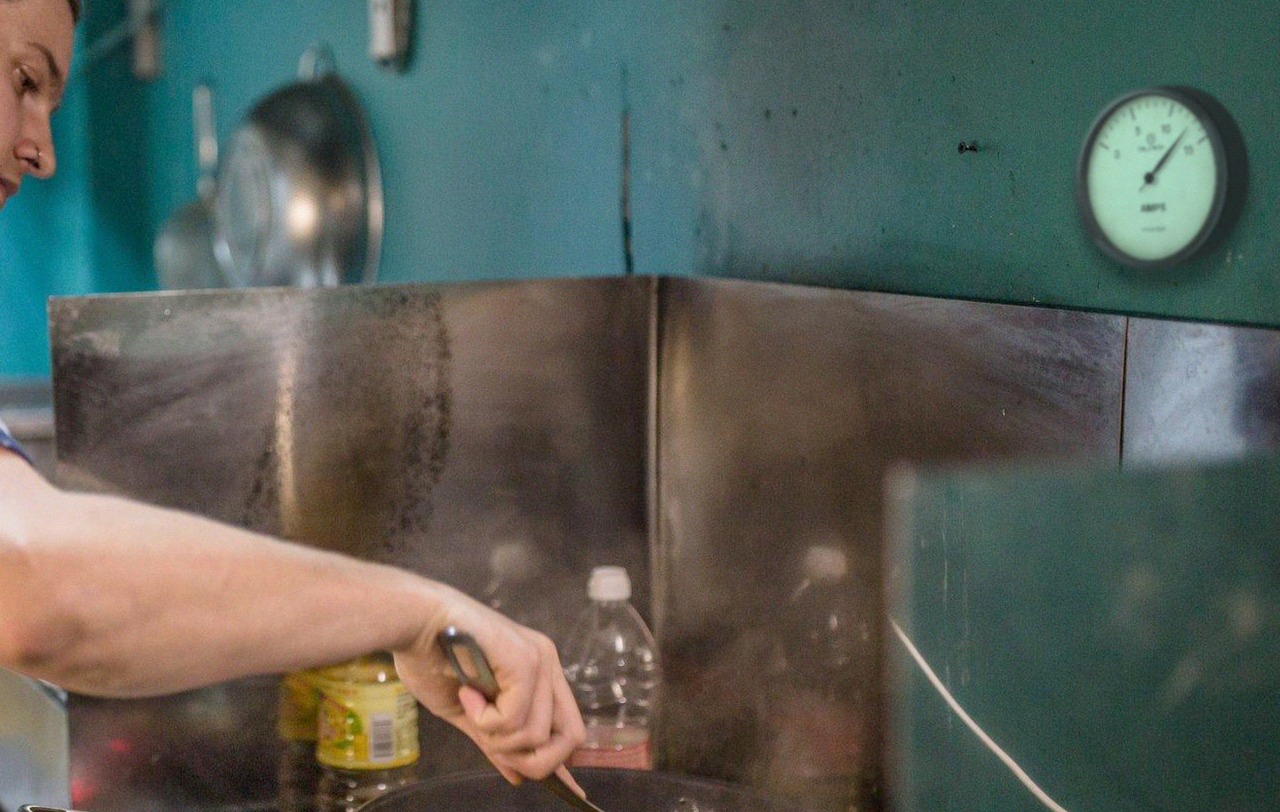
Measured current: 13 A
